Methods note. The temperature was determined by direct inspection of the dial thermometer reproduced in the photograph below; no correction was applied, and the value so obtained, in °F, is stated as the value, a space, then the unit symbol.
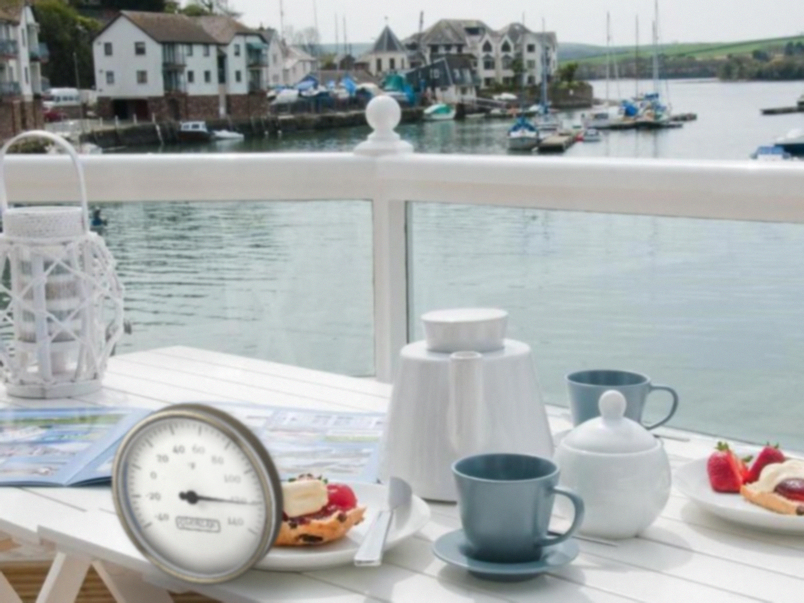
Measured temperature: 120 °F
